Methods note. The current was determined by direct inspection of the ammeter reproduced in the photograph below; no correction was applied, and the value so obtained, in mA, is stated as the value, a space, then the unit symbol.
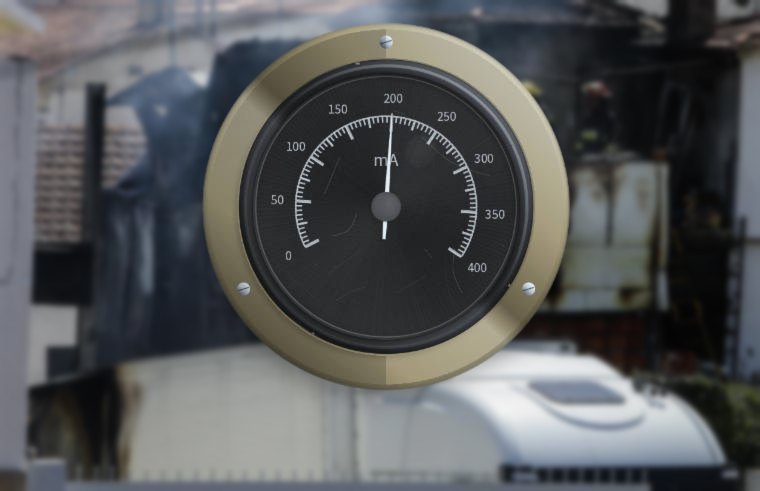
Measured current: 200 mA
